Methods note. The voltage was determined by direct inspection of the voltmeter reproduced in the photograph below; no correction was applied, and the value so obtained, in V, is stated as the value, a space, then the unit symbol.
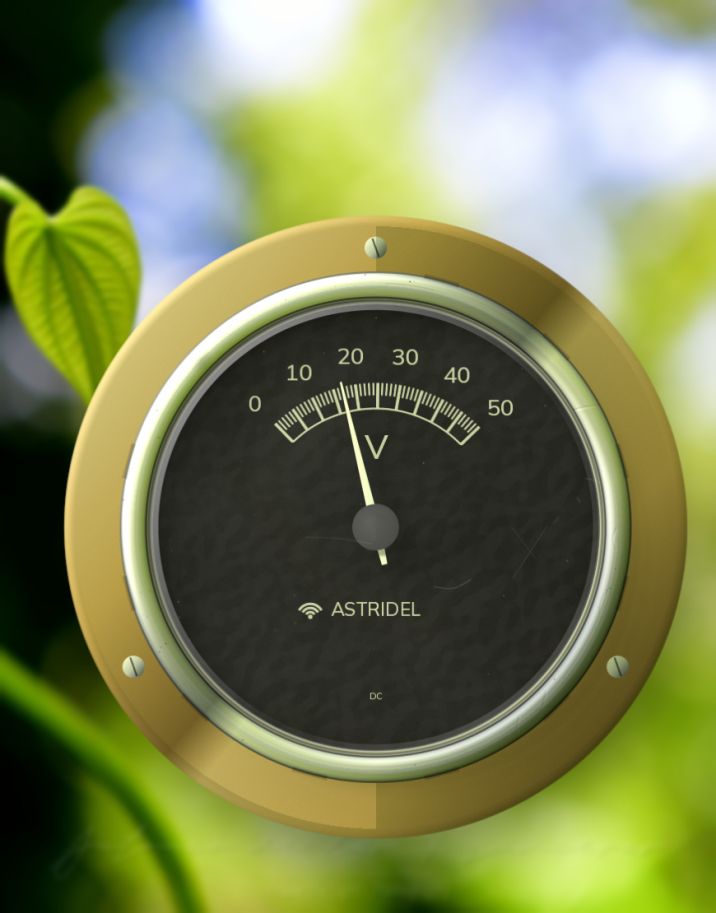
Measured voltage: 17 V
